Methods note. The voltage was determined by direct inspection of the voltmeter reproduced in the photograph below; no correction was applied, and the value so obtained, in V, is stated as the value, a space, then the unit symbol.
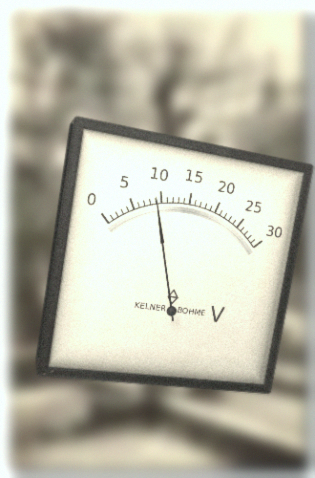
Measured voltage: 9 V
